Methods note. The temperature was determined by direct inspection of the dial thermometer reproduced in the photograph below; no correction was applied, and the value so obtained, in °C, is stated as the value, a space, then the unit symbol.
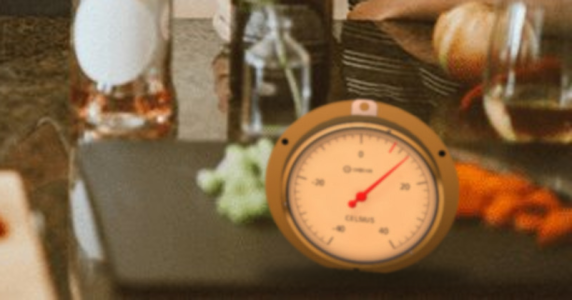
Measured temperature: 12 °C
